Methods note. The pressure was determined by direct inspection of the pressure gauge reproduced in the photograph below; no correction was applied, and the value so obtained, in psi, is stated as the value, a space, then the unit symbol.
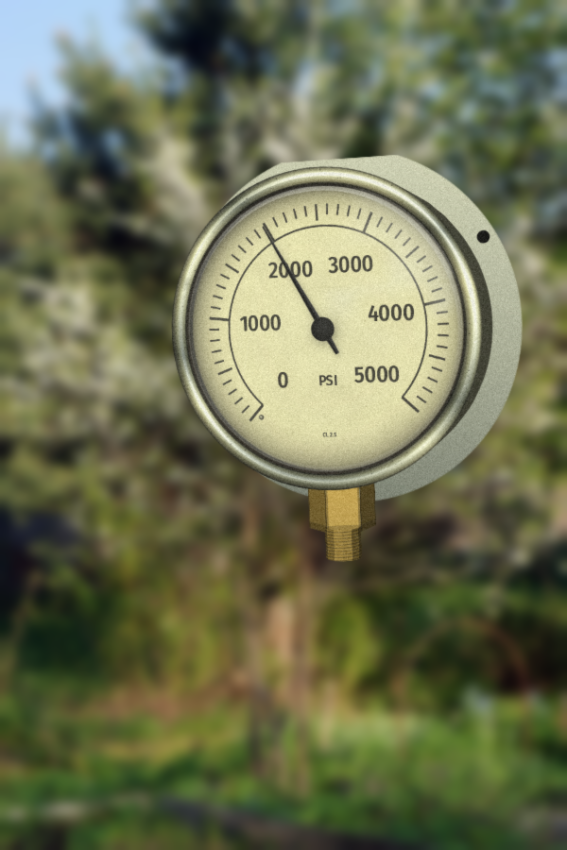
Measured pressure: 2000 psi
